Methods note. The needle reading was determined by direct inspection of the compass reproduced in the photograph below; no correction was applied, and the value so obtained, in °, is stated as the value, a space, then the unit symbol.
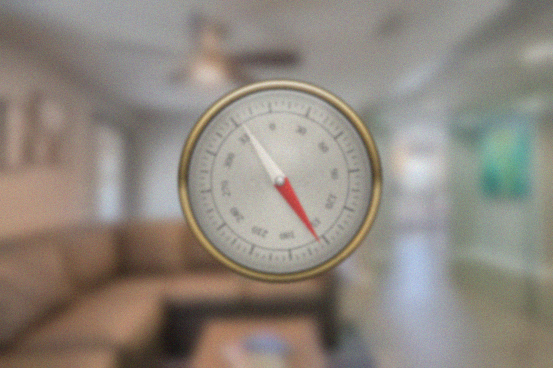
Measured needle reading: 155 °
